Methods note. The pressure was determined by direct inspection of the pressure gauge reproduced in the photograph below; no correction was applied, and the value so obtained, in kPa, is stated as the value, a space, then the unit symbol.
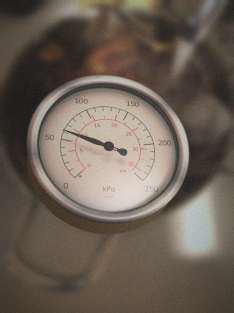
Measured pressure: 60 kPa
